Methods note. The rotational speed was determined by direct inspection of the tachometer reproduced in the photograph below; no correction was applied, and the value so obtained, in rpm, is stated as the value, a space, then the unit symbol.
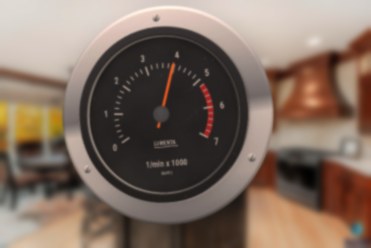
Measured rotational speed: 4000 rpm
